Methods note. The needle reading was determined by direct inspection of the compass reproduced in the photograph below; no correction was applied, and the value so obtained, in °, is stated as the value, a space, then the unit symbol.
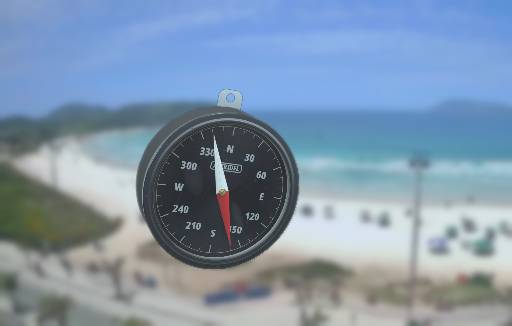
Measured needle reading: 160 °
